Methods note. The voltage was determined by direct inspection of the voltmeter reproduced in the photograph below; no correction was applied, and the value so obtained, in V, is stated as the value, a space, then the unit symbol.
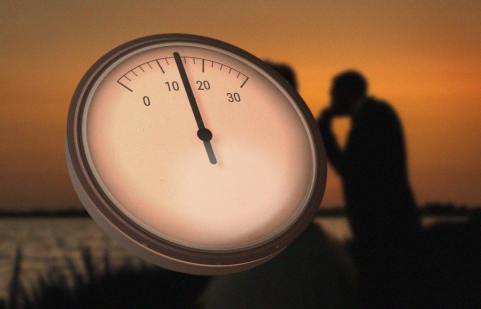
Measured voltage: 14 V
